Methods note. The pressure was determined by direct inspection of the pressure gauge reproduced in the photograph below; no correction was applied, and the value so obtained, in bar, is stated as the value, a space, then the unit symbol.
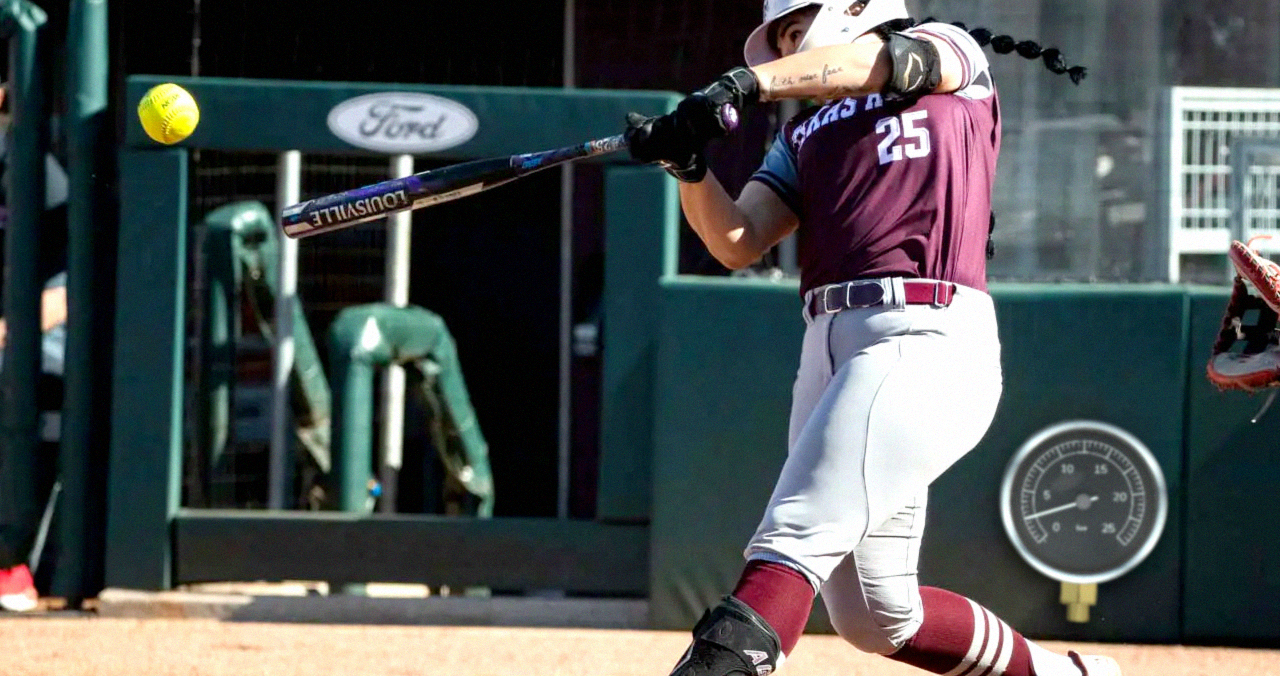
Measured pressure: 2.5 bar
